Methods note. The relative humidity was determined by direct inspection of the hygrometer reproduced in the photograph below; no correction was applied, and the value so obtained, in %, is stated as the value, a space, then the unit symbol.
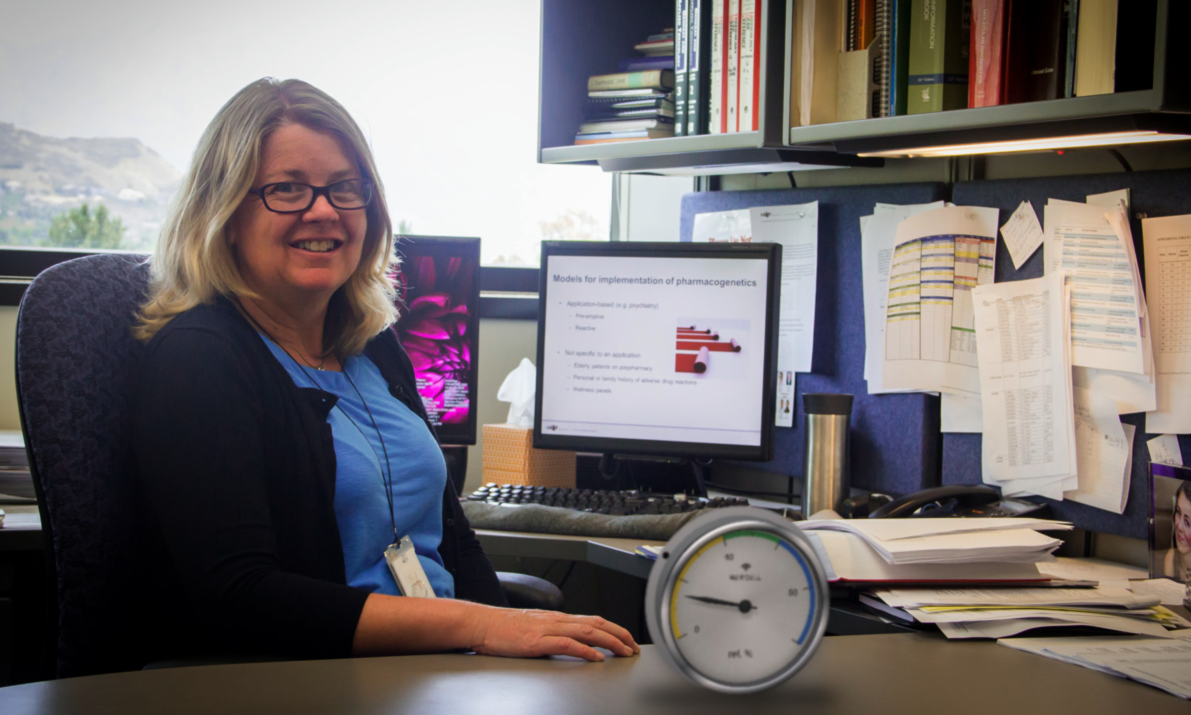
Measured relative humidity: 15 %
